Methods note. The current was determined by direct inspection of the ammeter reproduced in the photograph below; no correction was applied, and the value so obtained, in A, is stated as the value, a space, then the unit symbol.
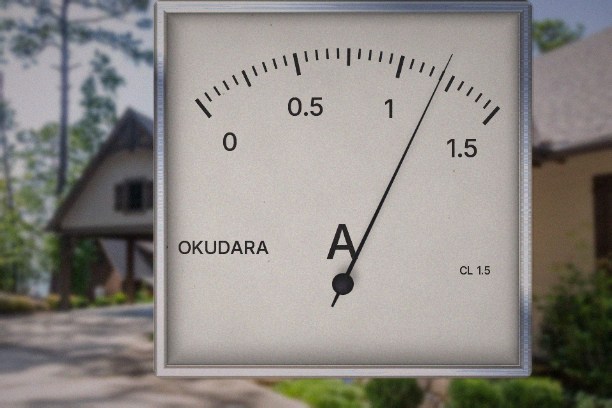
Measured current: 1.2 A
